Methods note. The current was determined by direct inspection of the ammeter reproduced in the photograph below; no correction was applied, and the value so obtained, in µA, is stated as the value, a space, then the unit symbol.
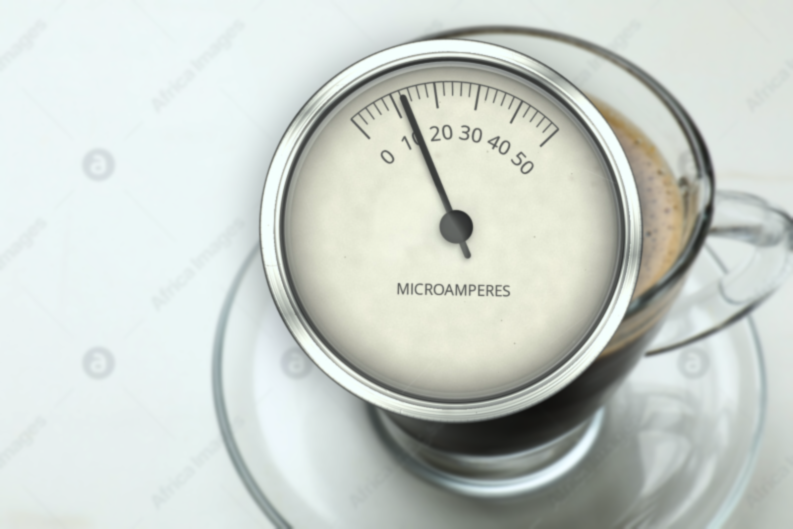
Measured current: 12 µA
